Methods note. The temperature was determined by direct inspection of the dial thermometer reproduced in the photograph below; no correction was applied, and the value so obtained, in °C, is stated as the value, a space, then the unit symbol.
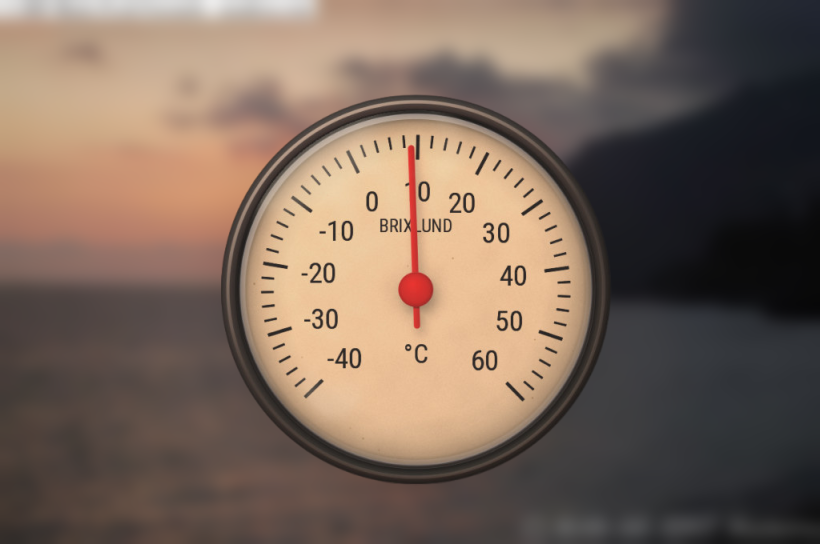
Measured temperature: 9 °C
